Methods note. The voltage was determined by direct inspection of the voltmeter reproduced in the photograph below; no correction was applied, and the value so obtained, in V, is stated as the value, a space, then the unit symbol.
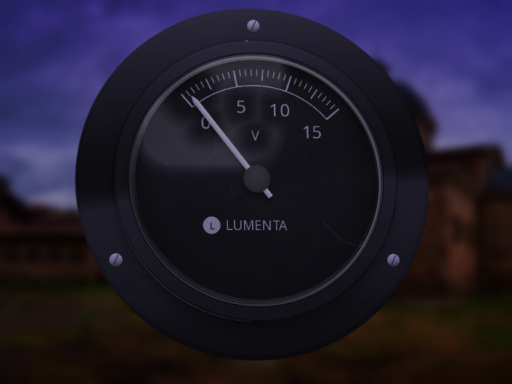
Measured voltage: 0.5 V
